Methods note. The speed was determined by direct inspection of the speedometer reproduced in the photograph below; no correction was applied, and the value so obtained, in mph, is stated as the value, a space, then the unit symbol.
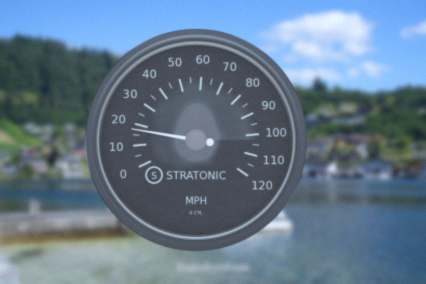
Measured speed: 17.5 mph
